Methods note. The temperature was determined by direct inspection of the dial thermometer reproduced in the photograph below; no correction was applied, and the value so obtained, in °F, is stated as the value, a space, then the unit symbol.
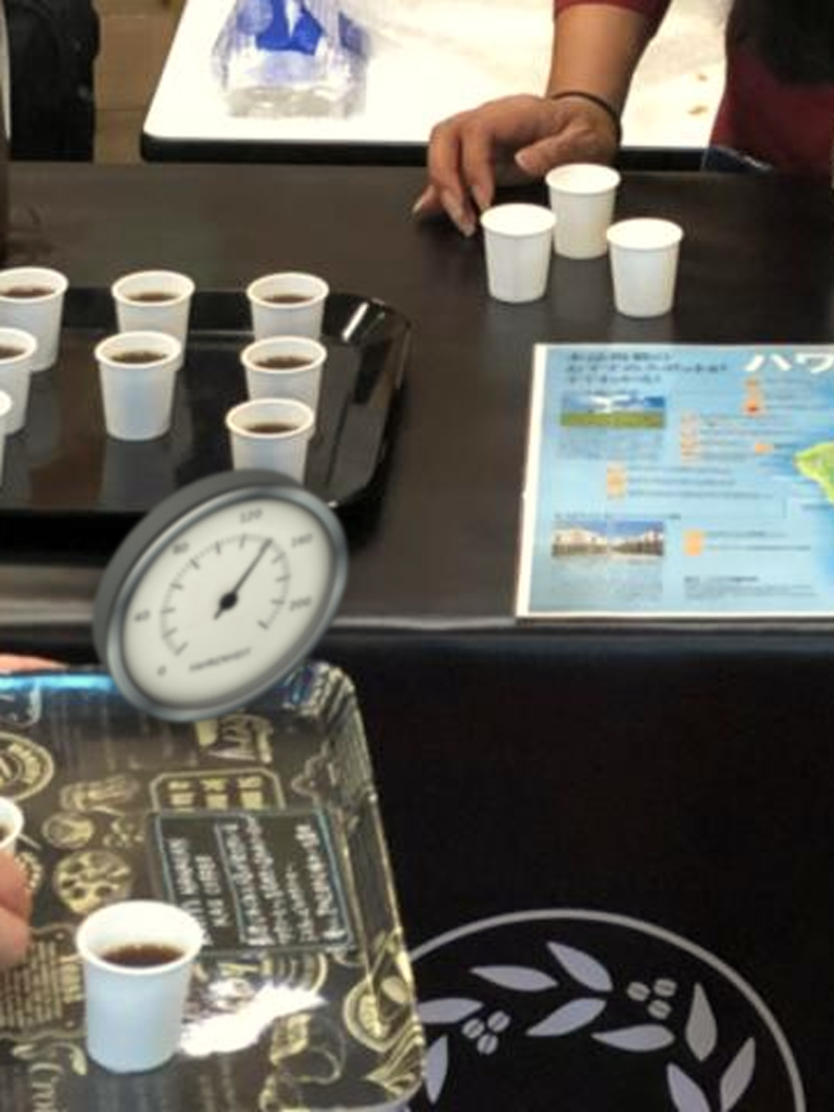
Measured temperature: 140 °F
